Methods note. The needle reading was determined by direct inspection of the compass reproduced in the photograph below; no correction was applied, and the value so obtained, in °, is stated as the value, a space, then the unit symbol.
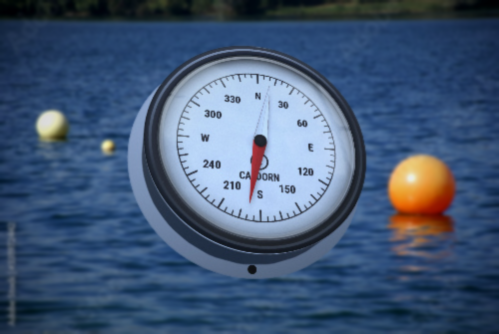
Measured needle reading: 190 °
